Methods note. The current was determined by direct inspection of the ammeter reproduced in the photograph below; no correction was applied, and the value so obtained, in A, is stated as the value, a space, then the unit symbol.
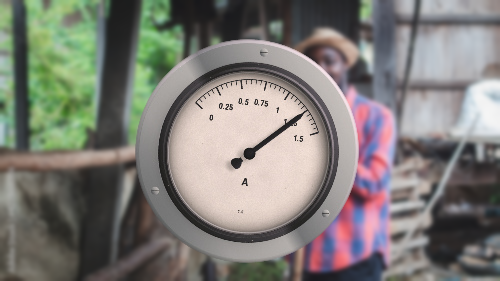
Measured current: 1.25 A
